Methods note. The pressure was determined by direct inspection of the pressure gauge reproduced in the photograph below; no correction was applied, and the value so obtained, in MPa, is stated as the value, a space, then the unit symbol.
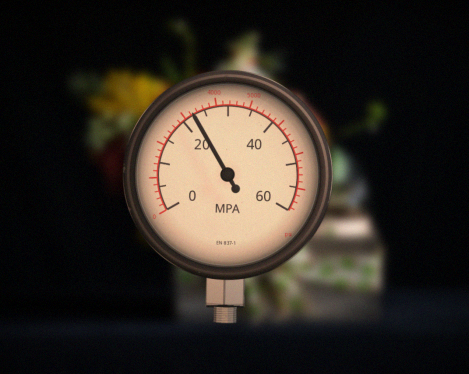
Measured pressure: 22.5 MPa
